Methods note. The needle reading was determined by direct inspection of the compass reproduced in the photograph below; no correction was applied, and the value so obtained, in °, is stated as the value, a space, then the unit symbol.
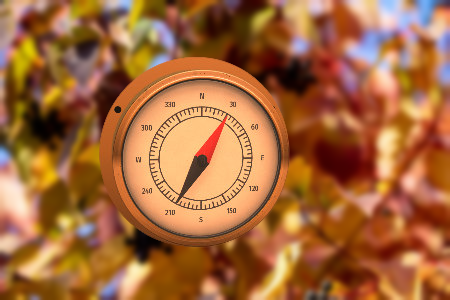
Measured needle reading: 30 °
